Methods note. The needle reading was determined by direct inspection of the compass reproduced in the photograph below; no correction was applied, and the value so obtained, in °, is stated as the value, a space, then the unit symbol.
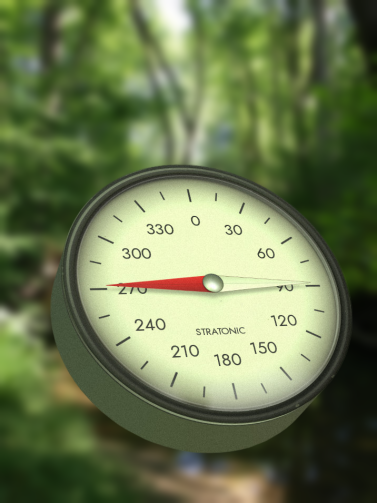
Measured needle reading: 270 °
